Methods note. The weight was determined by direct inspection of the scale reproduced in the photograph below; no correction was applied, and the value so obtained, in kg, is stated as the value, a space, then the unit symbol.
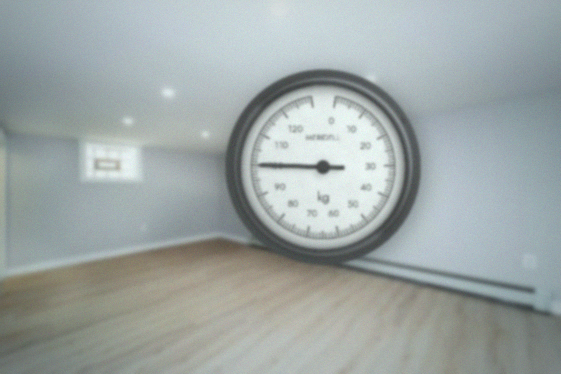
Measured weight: 100 kg
